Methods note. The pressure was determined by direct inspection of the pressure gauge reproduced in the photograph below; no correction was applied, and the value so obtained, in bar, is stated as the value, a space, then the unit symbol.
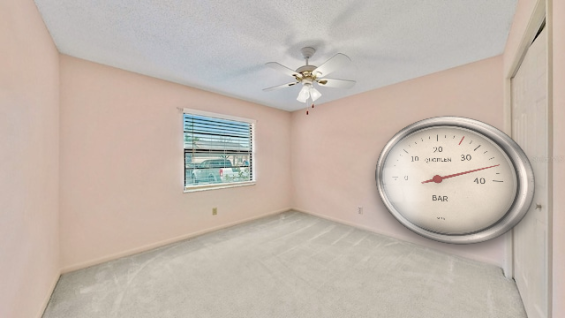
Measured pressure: 36 bar
